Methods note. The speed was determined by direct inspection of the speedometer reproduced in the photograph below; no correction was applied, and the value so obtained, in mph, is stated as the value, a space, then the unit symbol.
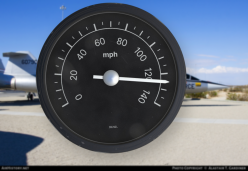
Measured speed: 125 mph
